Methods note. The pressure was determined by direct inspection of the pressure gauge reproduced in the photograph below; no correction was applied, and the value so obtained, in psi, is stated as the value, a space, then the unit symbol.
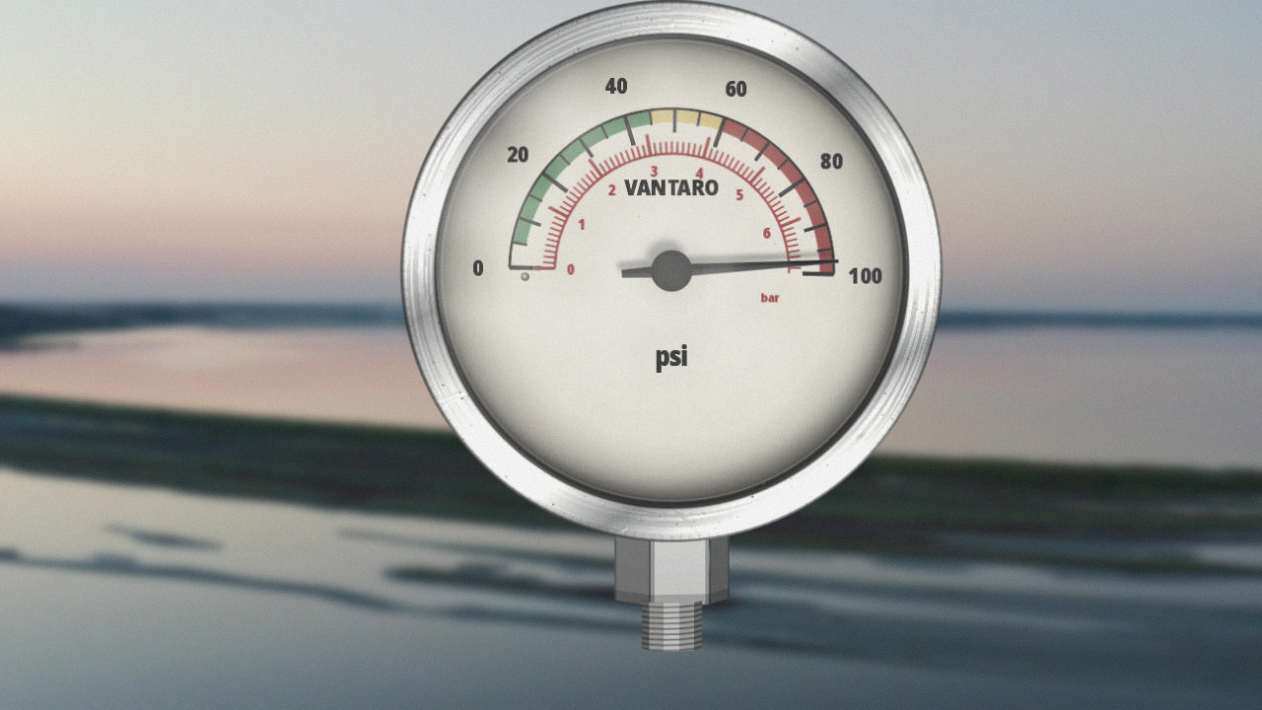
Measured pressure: 97.5 psi
